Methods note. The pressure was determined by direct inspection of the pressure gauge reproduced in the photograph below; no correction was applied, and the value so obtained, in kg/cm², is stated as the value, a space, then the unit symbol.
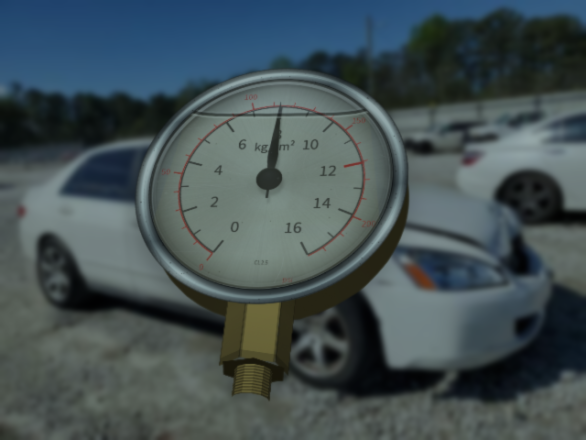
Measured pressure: 8 kg/cm²
